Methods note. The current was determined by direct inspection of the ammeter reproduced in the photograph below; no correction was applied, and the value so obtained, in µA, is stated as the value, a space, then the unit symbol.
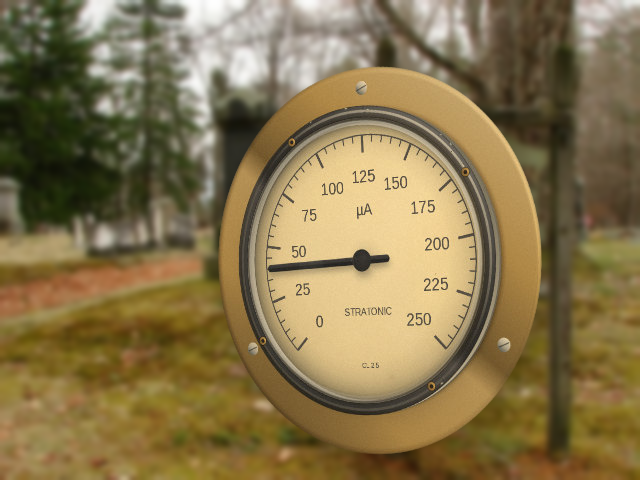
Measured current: 40 µA
